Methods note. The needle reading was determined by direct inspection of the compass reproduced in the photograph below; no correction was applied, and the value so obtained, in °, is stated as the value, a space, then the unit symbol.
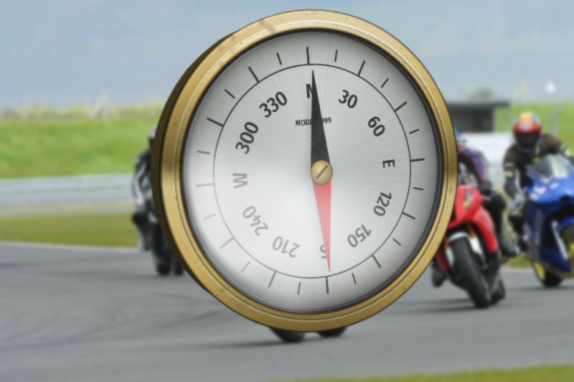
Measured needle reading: 180 °
